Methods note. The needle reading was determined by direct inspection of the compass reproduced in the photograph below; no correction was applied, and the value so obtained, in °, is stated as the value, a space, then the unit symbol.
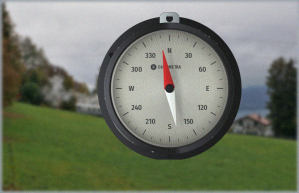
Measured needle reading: 350 °
